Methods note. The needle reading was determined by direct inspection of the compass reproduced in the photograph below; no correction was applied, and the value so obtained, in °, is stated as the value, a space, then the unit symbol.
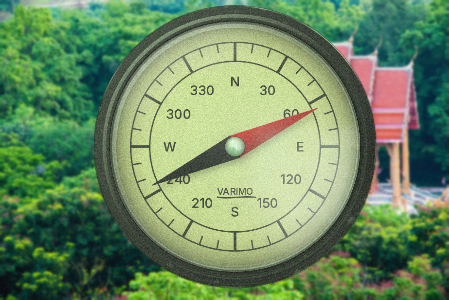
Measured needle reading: 65 °
